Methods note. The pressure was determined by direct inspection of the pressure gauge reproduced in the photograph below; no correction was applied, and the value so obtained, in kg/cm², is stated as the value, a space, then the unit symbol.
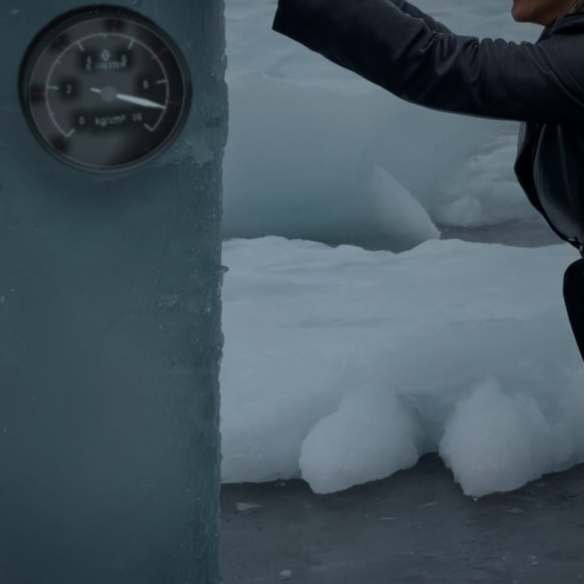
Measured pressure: 9 kg/cm²
